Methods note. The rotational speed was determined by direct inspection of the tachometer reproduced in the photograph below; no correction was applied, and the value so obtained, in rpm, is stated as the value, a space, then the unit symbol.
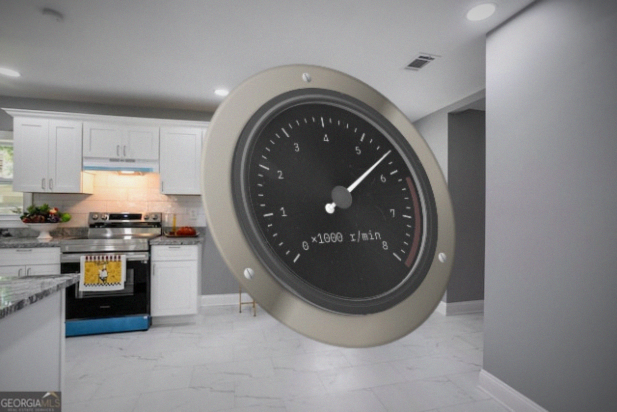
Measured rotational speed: 5600 rpm
